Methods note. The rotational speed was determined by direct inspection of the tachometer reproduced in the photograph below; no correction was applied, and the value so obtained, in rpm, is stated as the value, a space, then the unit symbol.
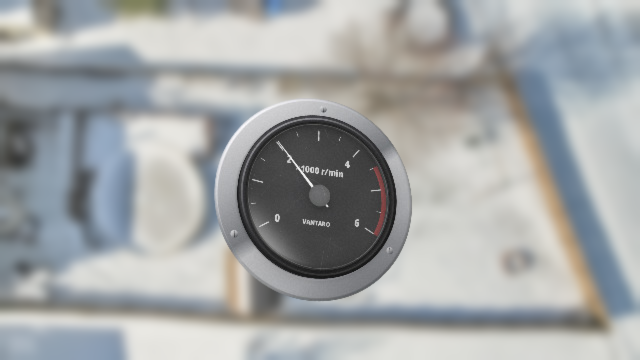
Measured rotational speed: 2000 rpm
